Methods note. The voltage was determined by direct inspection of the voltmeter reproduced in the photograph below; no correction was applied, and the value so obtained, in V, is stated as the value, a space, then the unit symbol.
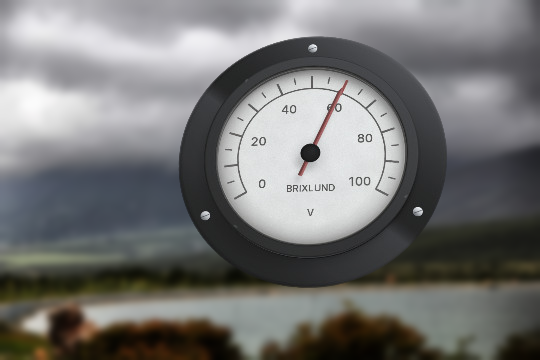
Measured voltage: 60 V
